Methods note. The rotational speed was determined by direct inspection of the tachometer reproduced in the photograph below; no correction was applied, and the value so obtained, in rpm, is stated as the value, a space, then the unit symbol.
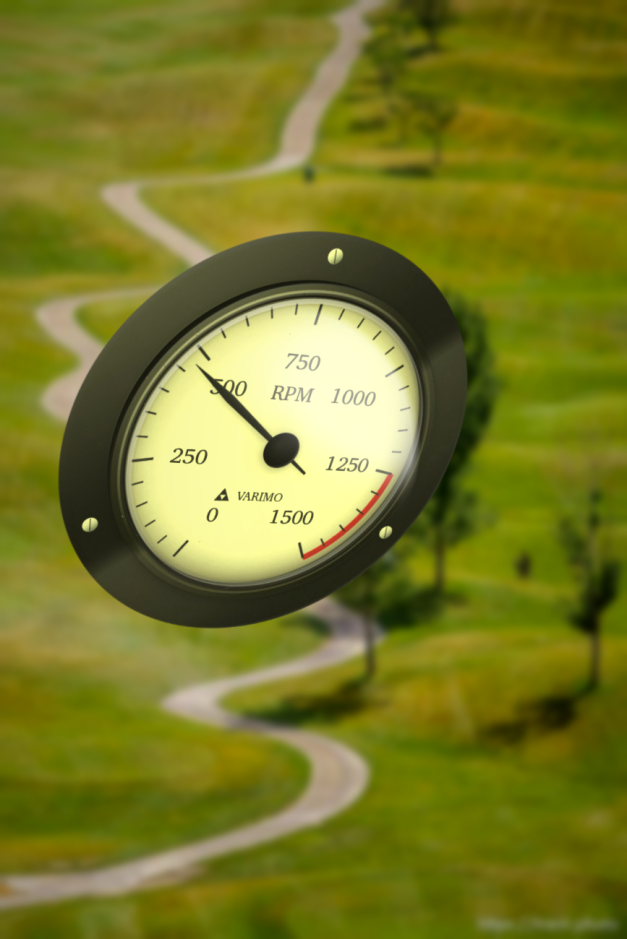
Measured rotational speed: 475 rpm
